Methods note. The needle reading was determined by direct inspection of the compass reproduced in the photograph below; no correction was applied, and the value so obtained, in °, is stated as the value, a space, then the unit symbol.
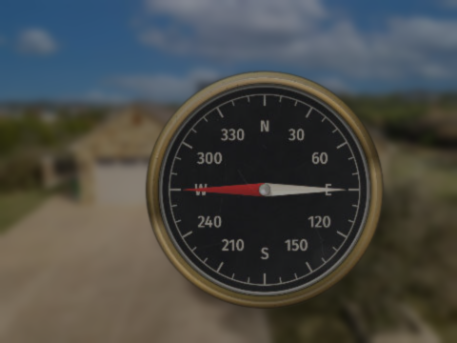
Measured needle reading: 270 °
